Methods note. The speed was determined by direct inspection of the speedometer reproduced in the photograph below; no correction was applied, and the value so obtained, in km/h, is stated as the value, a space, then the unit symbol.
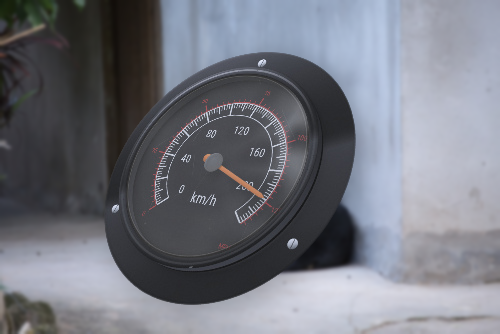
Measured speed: 200 km/h
